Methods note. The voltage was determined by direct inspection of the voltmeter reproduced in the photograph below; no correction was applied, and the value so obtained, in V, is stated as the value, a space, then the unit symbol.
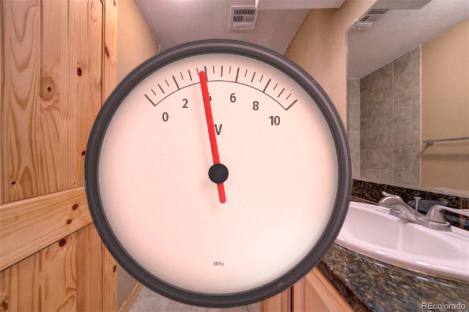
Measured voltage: 3.75 V
